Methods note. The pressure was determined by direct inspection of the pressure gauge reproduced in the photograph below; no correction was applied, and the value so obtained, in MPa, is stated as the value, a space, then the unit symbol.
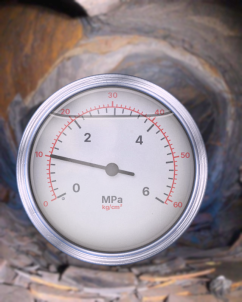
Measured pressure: 1 MPa
